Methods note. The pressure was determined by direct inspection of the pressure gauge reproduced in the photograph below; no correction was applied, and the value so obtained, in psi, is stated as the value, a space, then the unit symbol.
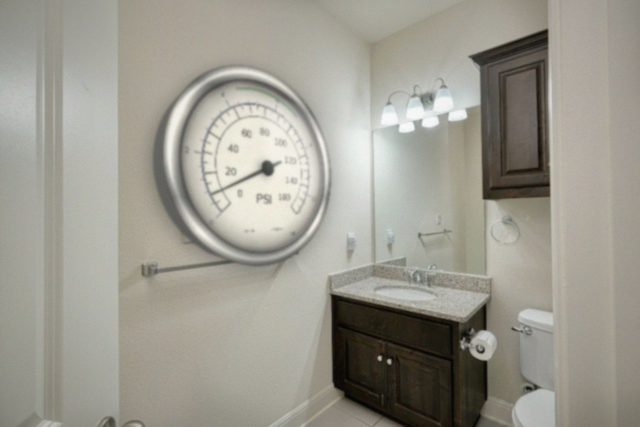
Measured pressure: 10 psi
